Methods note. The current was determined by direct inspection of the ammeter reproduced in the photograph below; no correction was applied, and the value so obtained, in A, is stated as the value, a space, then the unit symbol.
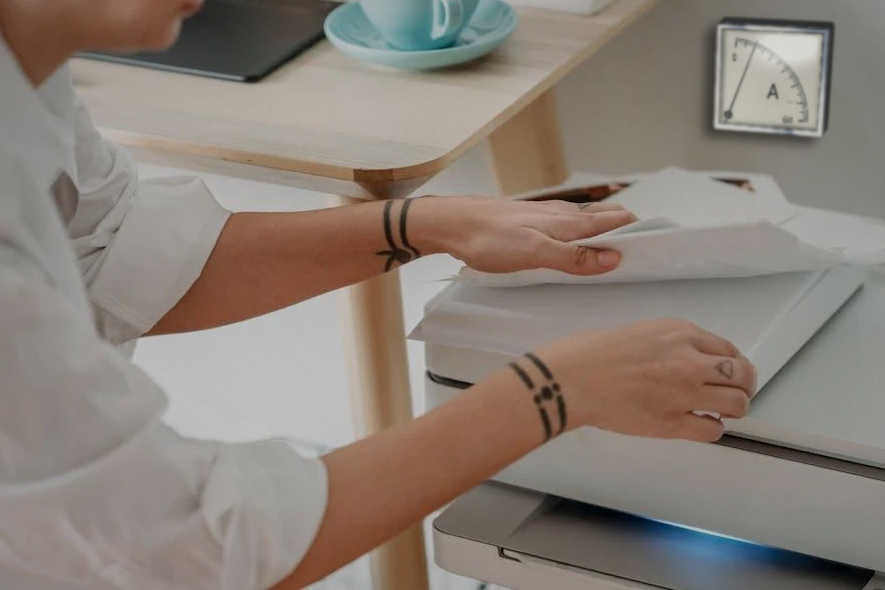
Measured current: 10 A
